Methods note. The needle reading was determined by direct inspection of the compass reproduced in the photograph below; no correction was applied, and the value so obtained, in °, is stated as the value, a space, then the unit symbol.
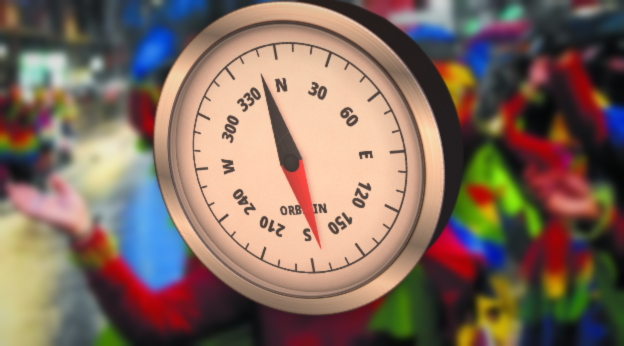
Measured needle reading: 170 °
